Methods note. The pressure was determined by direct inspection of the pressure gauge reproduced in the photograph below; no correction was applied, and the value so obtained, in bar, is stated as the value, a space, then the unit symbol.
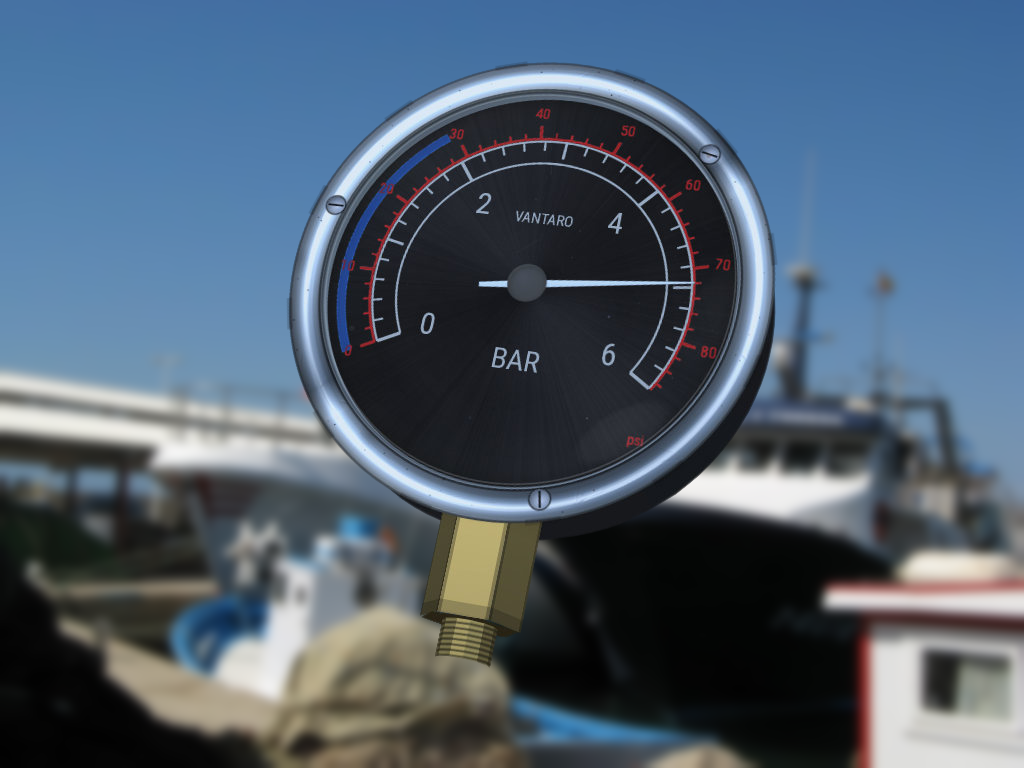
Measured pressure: 5 bar
